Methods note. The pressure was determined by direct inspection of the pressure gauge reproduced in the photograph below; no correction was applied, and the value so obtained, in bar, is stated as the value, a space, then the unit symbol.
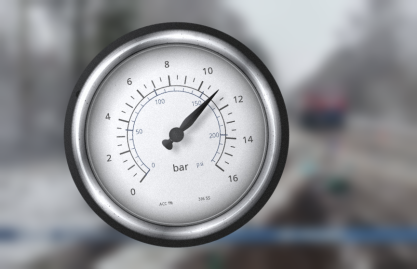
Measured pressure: 11 bar
